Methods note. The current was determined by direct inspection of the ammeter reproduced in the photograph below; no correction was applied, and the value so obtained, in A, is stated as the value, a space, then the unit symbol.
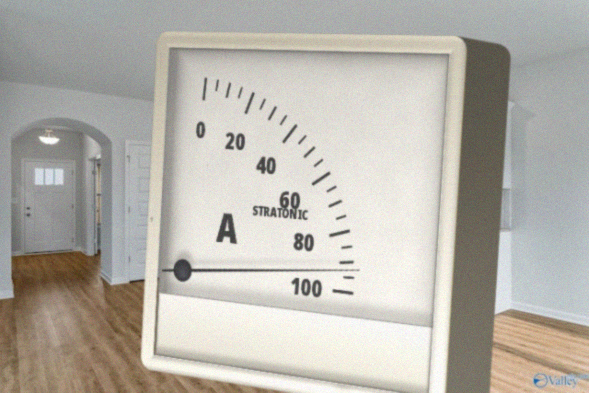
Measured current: 92.5 A
